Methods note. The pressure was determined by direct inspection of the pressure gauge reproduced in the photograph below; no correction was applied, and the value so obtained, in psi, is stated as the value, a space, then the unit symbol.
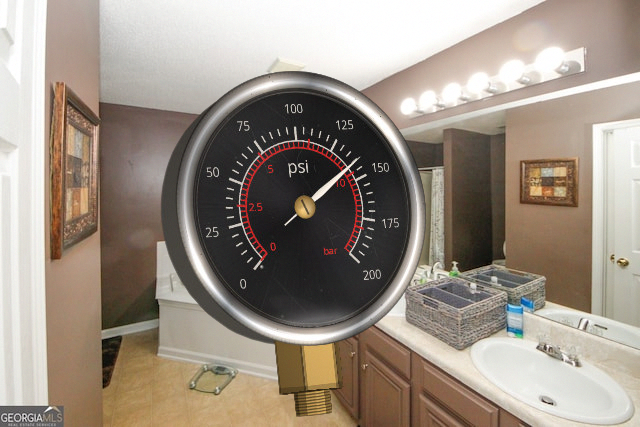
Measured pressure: 140 psi
